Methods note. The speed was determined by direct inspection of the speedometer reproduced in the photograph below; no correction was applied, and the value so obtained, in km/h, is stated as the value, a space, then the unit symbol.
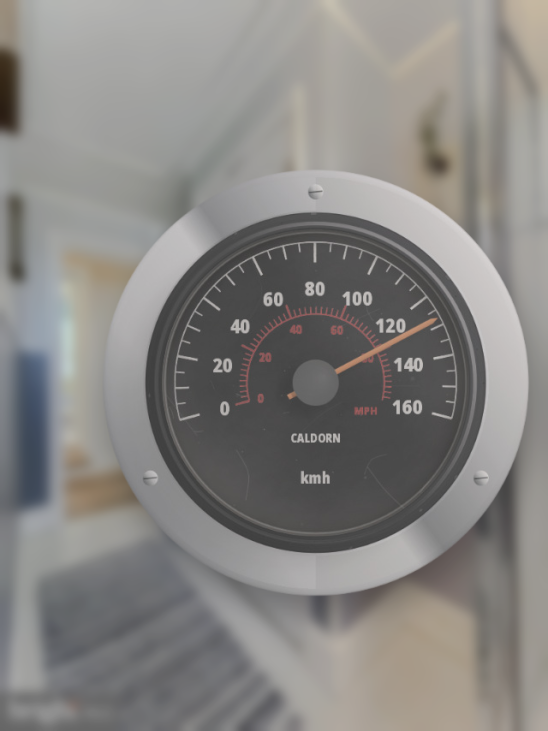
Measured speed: 127.5 km/h
